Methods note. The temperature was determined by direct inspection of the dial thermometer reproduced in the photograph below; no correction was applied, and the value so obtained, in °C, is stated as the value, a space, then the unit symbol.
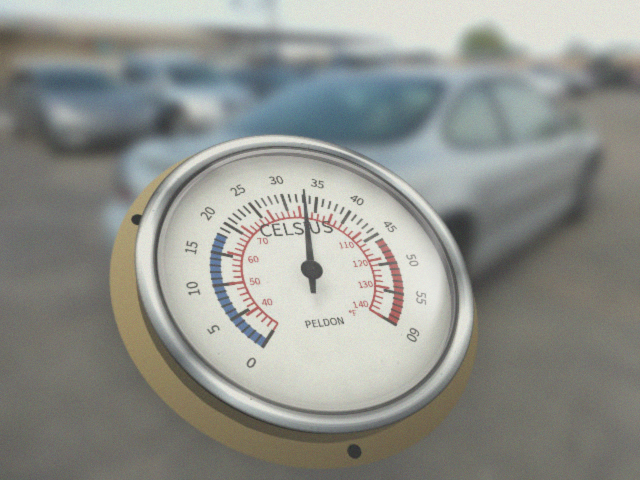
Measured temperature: 33 °C
